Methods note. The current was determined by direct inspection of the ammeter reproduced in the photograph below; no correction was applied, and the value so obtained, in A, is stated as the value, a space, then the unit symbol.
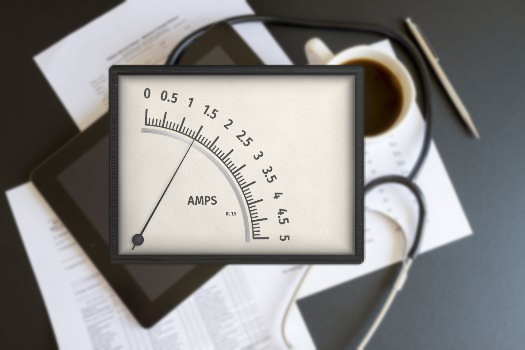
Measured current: 1.5 A
